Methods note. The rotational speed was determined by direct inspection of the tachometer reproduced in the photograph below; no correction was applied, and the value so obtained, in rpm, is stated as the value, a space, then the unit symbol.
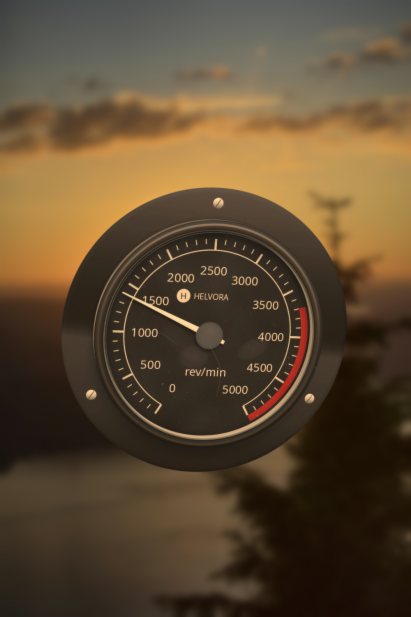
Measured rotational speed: 1400 rpm
